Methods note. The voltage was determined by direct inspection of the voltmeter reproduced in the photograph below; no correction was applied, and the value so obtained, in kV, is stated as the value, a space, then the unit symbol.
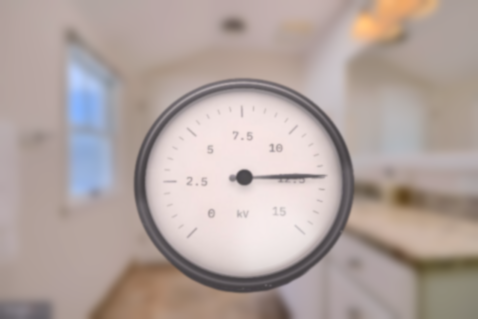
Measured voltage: 12.5 kV
